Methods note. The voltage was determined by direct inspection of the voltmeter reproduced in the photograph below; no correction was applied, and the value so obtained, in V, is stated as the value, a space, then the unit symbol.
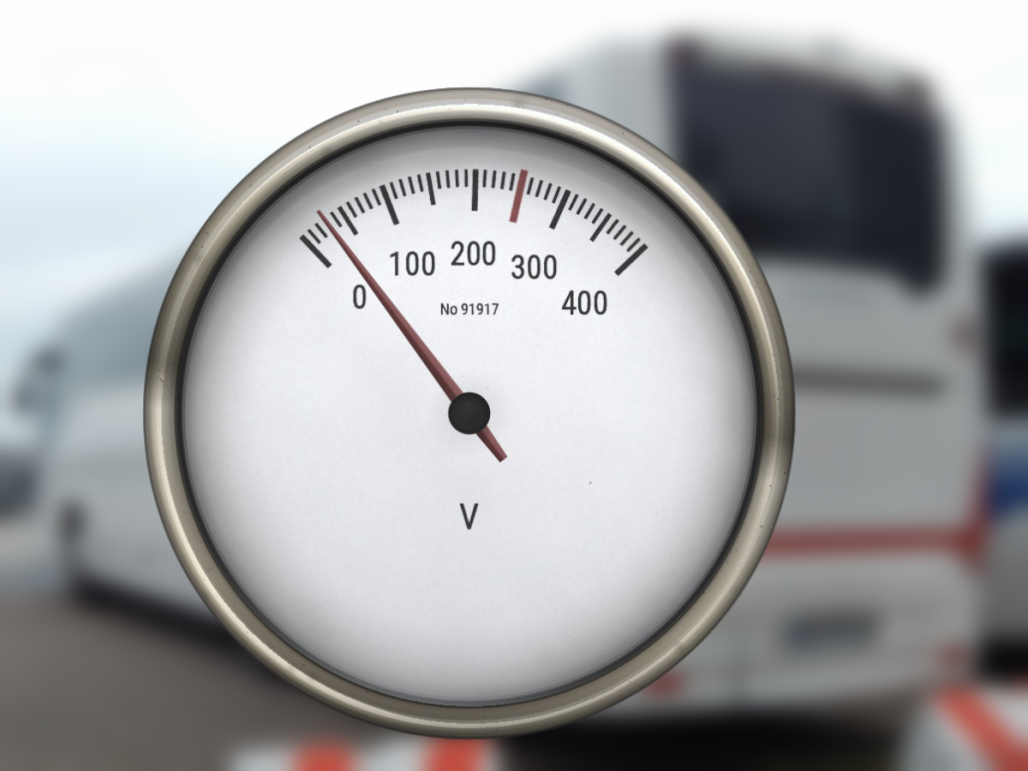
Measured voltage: 30 V
